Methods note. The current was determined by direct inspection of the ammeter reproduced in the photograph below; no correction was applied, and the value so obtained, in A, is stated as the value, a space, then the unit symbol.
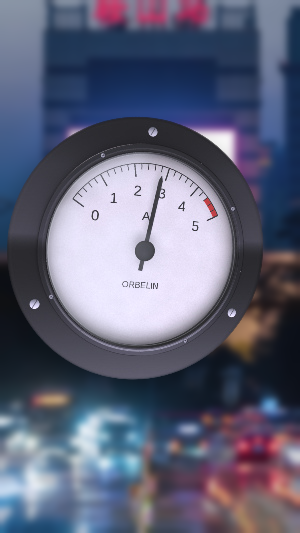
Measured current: 2.8 A
